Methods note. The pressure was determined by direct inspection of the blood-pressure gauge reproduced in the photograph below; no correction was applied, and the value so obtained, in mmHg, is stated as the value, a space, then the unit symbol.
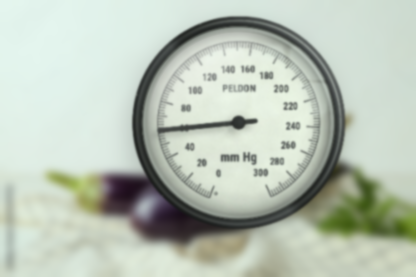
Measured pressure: 60 mmHg
